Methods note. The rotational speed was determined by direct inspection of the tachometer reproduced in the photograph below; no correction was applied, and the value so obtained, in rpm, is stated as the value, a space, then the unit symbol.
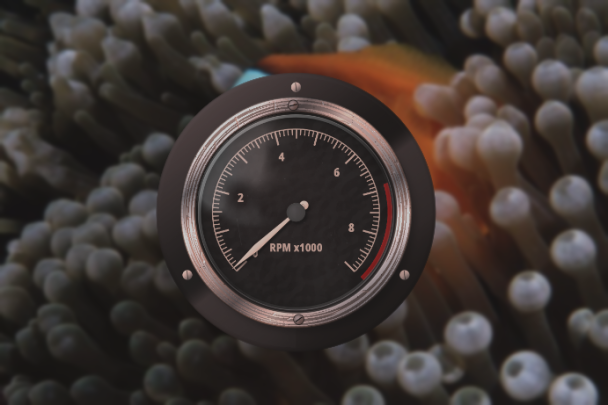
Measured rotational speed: 100 rpm
